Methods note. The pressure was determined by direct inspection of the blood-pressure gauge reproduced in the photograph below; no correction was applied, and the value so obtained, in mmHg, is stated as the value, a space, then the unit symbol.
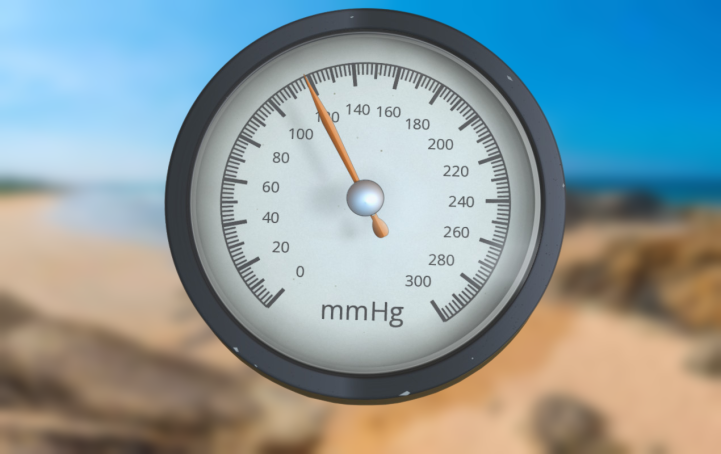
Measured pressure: 118 mmHg
